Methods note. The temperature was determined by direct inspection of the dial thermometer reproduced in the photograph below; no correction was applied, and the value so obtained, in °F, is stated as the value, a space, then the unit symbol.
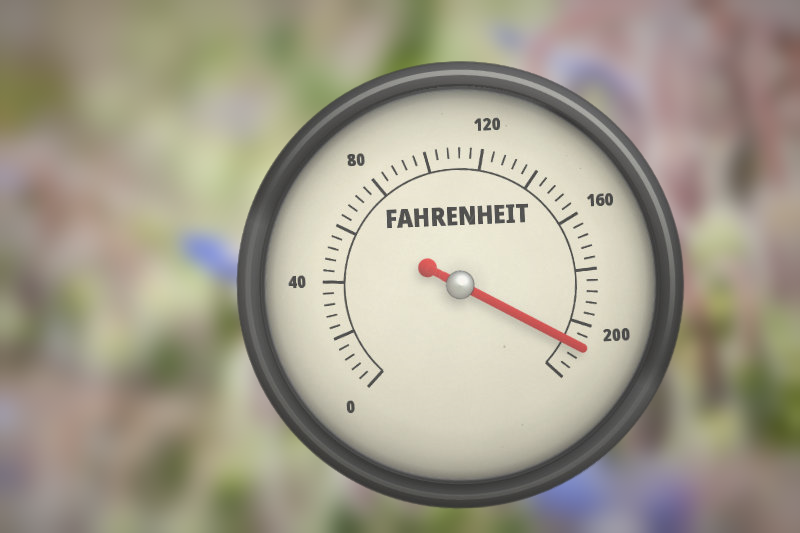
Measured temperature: 208 °F
